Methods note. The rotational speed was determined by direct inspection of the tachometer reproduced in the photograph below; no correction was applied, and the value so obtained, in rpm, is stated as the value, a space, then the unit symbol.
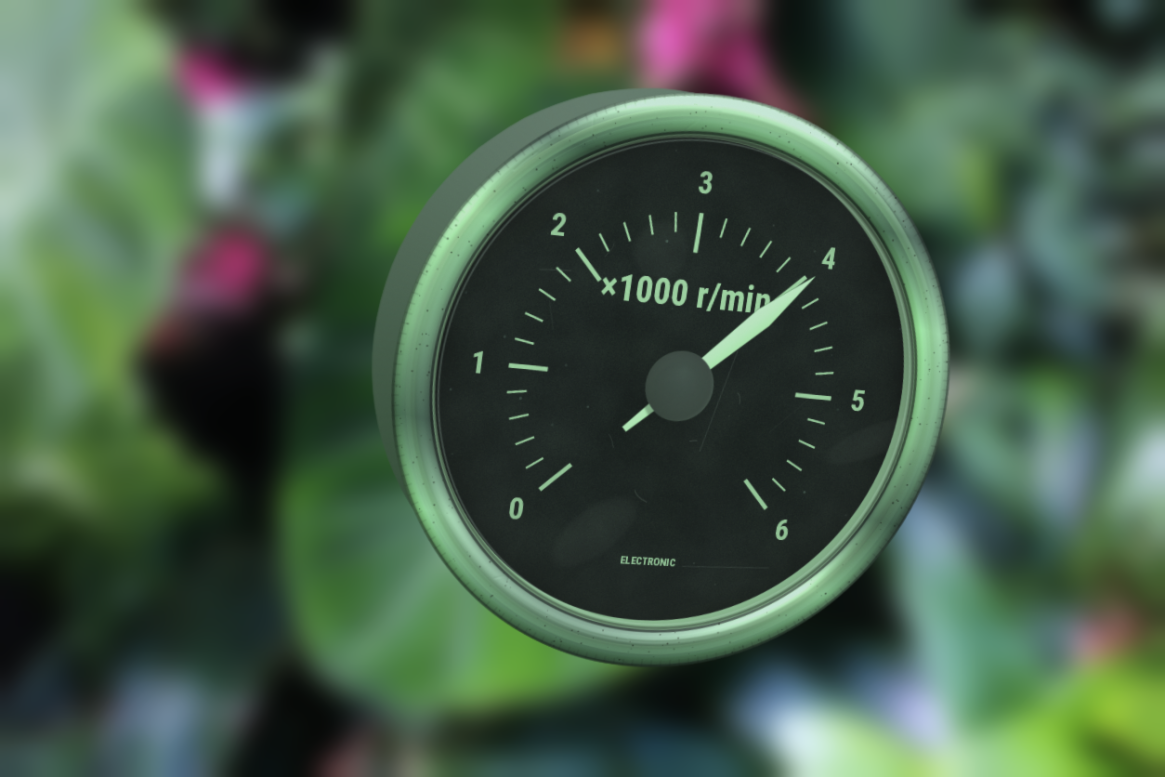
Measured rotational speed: 4000 rpm
